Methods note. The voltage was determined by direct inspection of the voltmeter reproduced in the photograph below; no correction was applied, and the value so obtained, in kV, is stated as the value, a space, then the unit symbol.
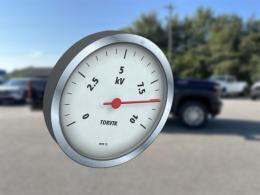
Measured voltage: 8.5 kV
